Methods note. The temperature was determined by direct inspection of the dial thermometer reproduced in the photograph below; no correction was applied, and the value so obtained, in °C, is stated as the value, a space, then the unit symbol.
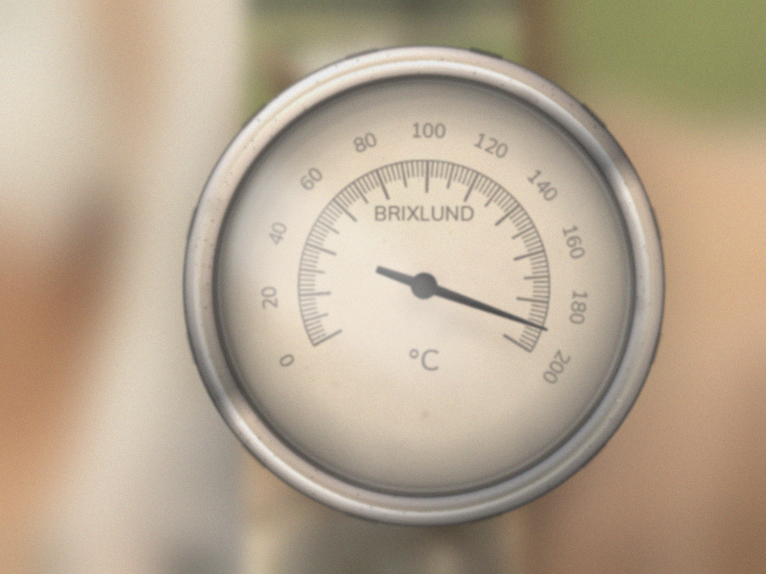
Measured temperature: 190 °C
